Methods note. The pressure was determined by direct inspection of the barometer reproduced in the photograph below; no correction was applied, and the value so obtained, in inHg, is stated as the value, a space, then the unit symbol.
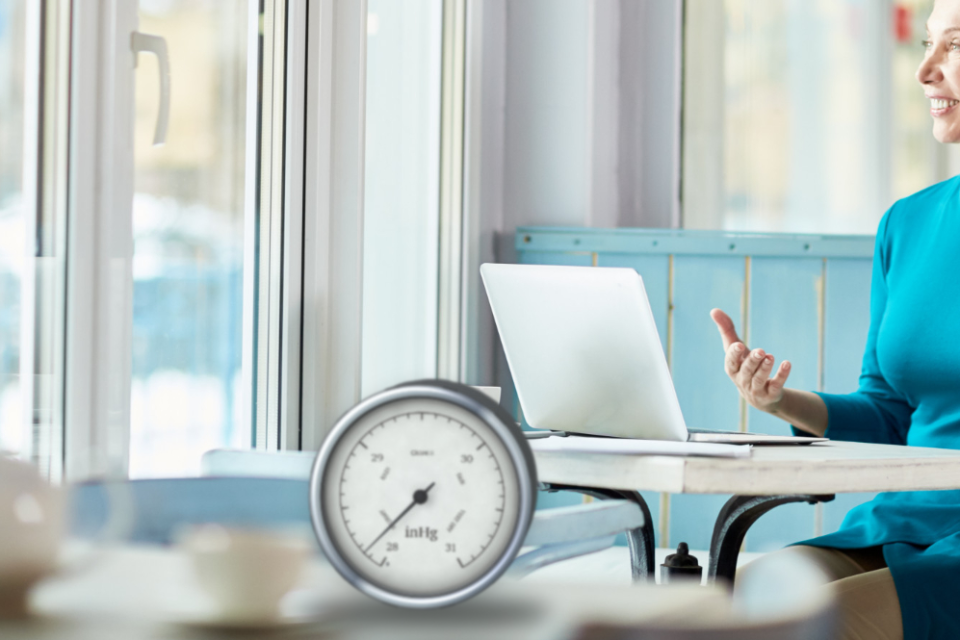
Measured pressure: 28.15 inHg
